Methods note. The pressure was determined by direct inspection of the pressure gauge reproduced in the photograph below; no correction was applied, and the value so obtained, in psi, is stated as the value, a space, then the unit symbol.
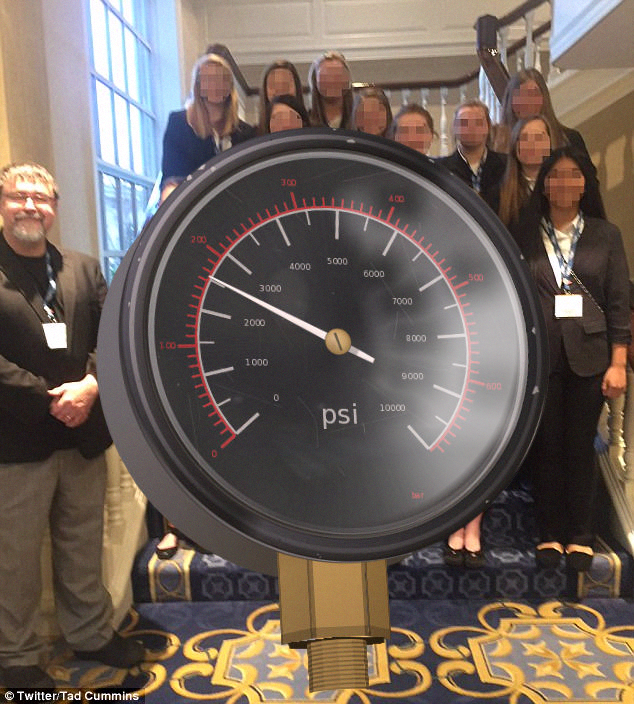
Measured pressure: 2500 psi
